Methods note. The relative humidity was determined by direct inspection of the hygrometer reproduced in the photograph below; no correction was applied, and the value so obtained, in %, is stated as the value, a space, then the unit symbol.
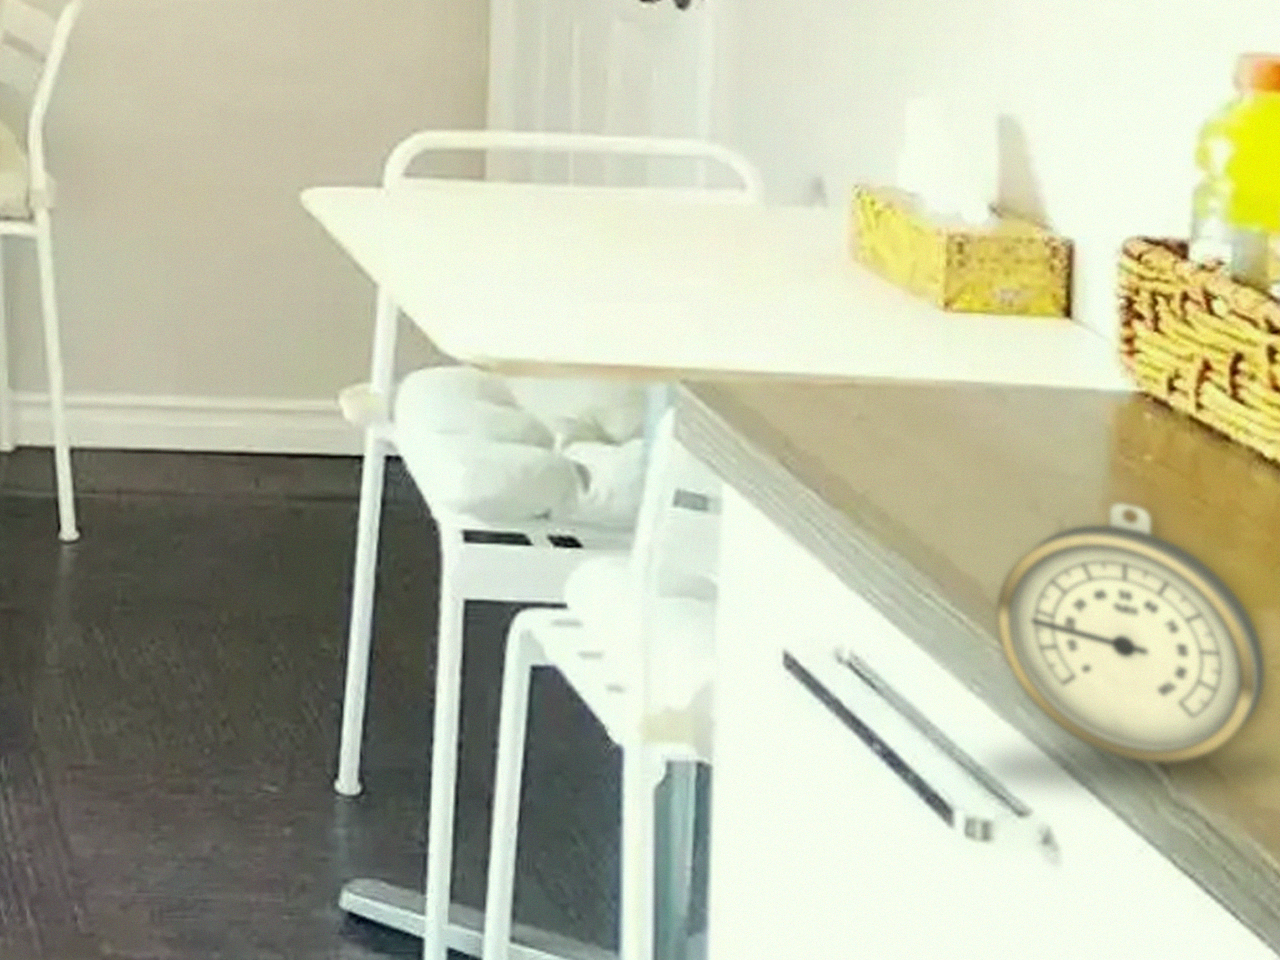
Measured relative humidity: 17.5 %
